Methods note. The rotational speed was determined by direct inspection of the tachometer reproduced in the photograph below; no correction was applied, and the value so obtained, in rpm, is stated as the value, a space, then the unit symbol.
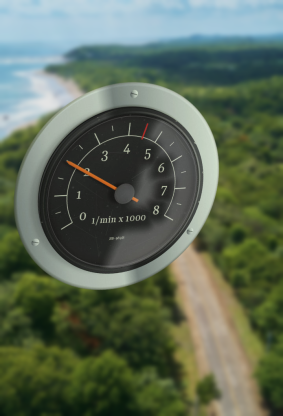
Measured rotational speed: 2000 rpm
